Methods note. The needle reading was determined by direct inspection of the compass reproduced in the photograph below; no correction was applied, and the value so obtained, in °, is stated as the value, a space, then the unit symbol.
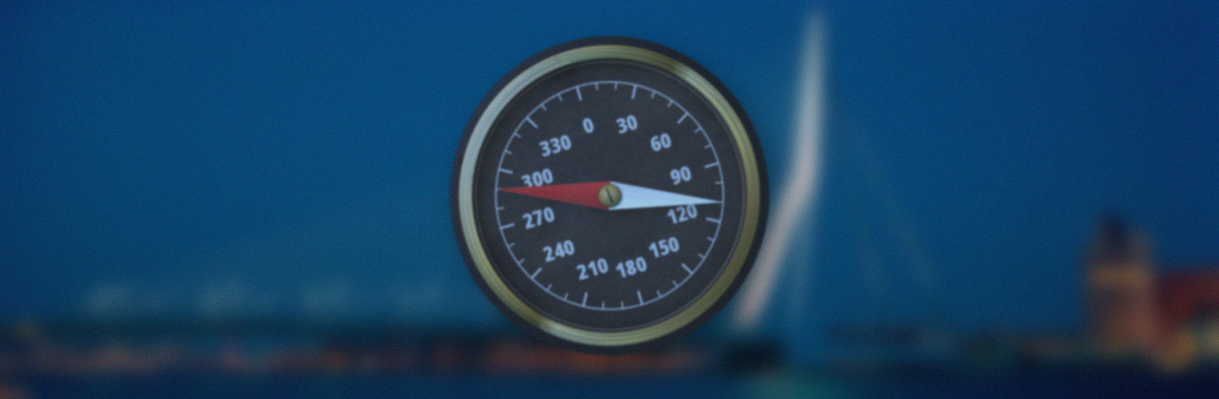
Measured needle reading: 290 °
